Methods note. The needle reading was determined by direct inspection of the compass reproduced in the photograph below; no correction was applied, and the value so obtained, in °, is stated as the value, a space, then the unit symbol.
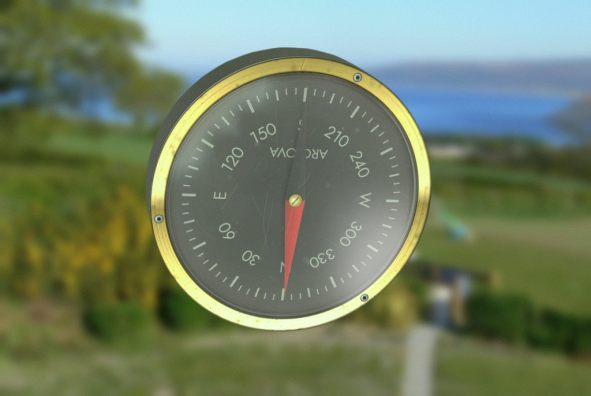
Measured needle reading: 0 °
